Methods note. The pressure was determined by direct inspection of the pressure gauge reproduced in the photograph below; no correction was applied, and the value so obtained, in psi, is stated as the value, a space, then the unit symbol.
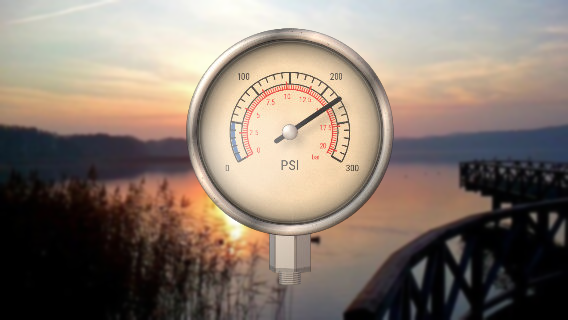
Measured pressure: 220 psi
